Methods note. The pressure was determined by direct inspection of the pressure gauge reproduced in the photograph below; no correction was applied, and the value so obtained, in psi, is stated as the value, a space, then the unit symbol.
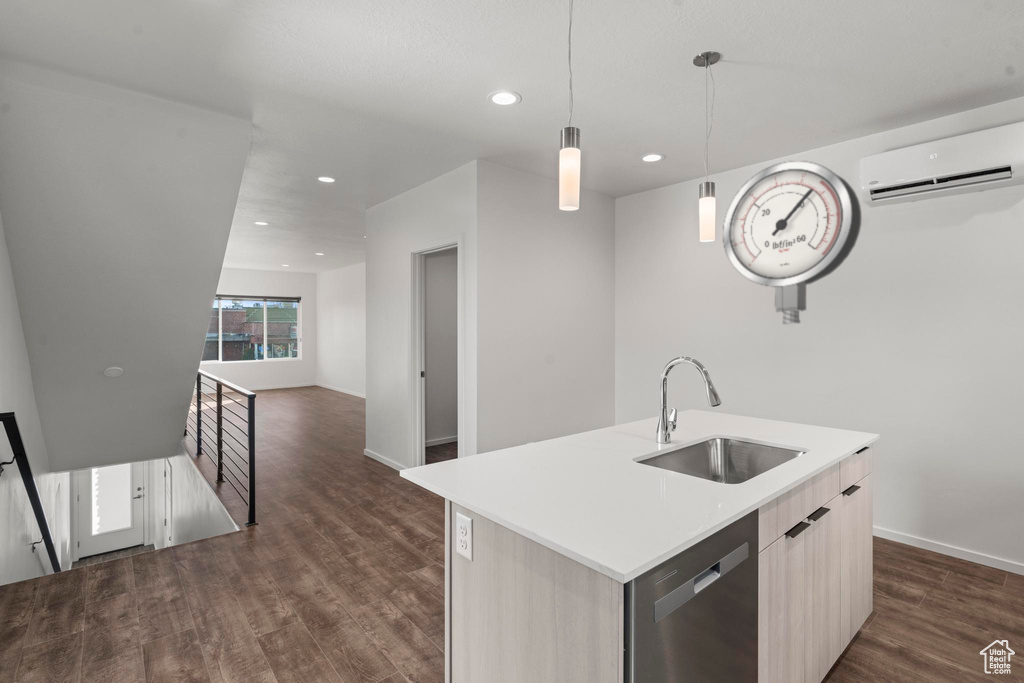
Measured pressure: 40 psi
